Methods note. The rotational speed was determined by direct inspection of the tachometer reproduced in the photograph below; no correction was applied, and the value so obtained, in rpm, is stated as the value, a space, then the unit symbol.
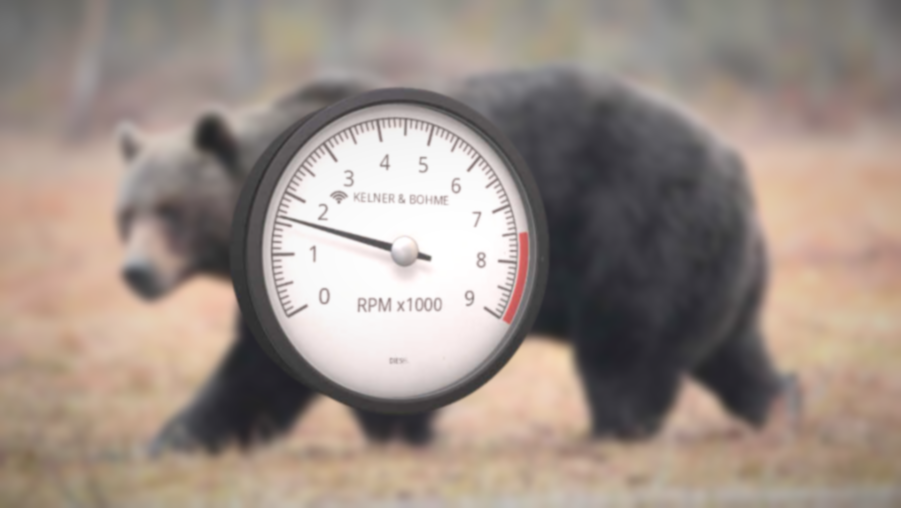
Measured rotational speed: 1600 rpm
